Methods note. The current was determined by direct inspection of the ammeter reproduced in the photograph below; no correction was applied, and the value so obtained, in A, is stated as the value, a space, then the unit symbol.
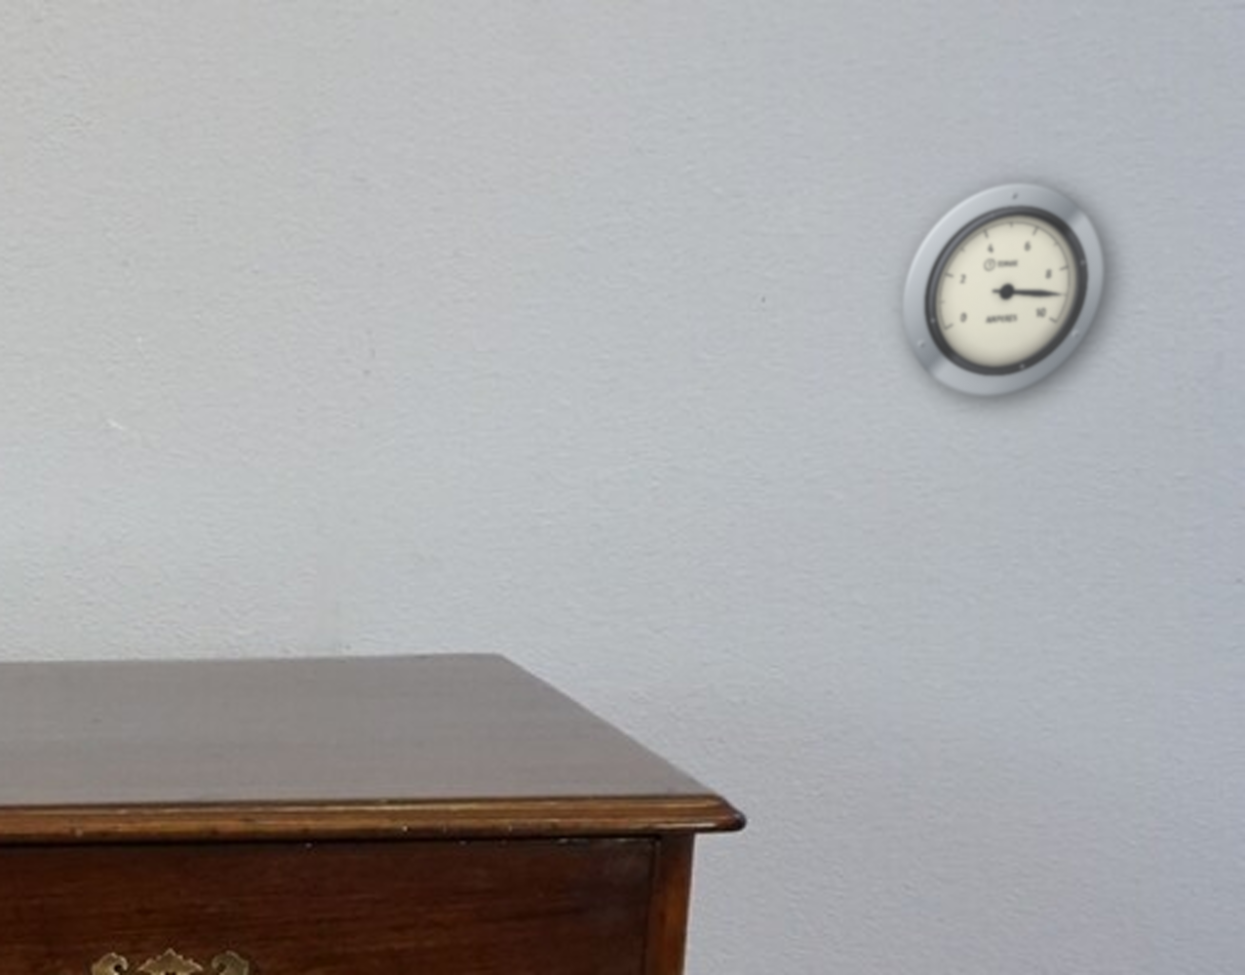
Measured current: 9 A
